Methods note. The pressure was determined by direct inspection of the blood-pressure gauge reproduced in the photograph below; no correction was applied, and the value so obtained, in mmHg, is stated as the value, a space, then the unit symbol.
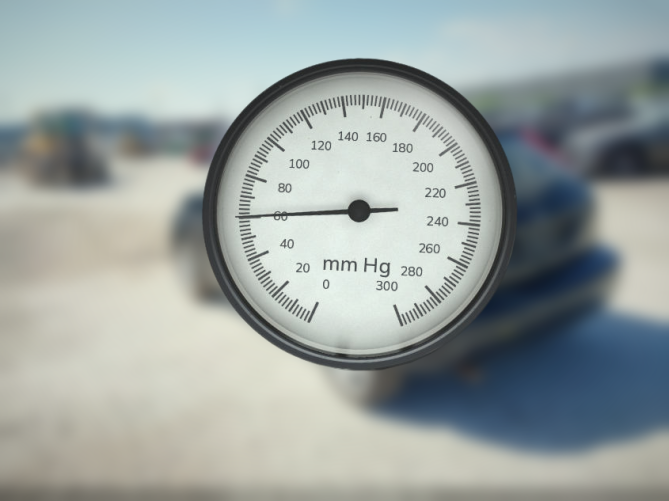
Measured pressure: 60 mmHg
